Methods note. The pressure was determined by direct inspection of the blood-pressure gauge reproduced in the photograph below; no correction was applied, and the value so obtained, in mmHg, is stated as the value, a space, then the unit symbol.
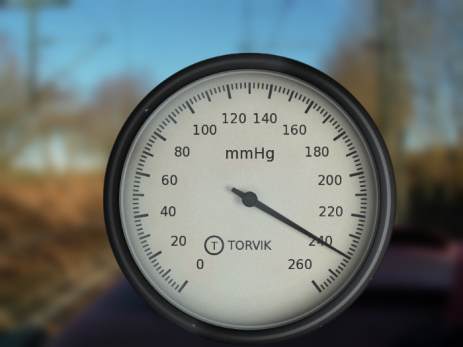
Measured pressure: 240 mmHg
